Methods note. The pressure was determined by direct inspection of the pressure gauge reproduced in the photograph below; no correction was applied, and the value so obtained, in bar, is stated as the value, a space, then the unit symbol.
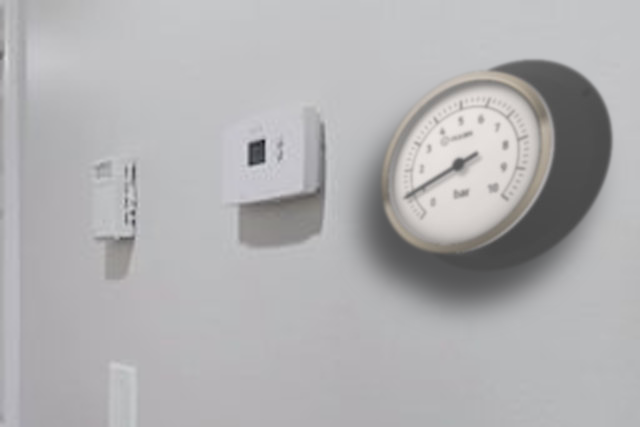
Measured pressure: 1 bar
